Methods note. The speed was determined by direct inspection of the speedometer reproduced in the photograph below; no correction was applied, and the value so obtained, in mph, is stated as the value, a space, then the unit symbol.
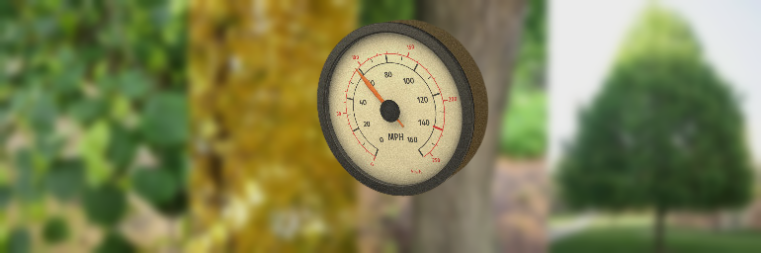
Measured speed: 60 mph
